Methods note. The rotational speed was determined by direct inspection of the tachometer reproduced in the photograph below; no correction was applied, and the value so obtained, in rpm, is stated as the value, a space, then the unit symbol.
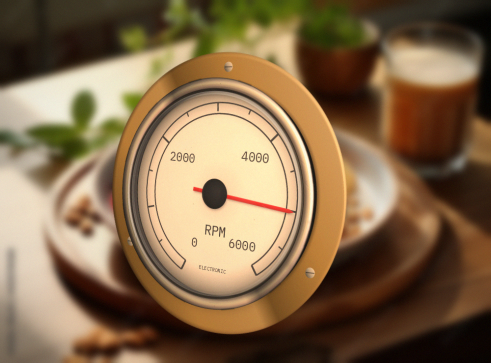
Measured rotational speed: 5000 rpm
